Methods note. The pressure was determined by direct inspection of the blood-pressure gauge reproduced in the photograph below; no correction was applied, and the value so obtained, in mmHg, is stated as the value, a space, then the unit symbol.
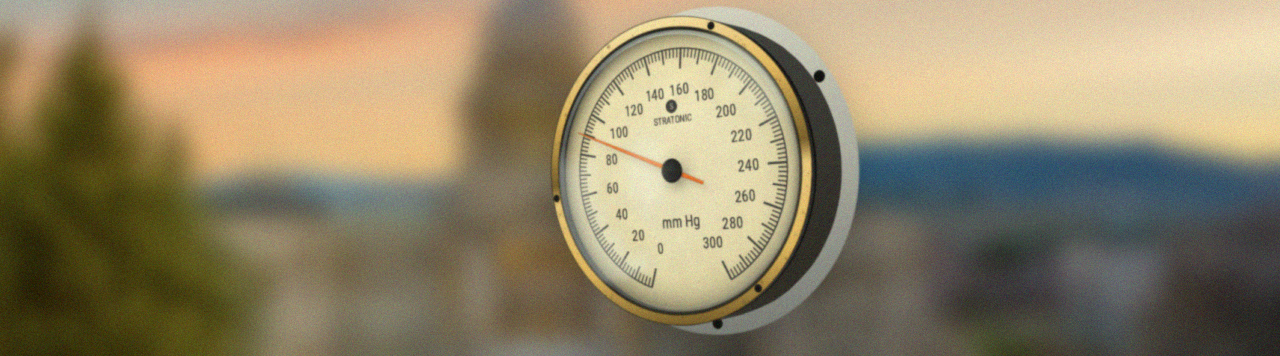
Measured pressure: 90 mmHg
